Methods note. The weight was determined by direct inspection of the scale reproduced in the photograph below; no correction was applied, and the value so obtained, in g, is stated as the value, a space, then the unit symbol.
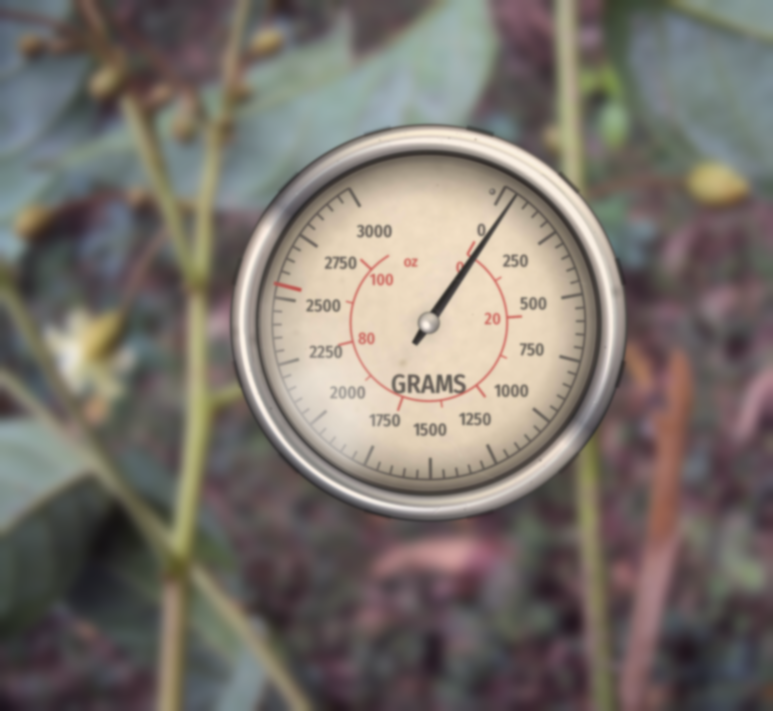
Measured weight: 50 g
